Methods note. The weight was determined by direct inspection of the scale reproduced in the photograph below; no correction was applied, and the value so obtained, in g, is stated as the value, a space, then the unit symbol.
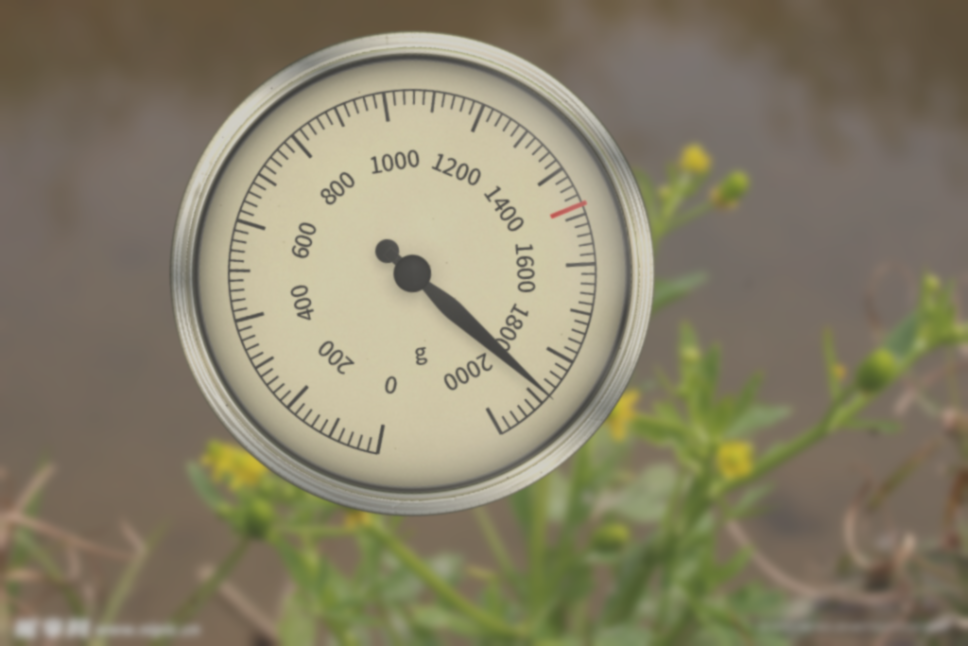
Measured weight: 1880 g
